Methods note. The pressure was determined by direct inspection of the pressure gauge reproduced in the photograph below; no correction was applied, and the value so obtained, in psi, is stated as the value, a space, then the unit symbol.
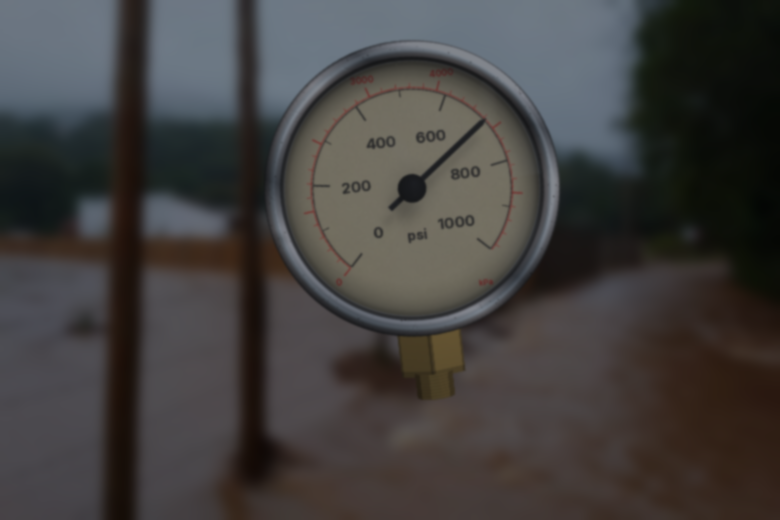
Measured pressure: 700 psi
